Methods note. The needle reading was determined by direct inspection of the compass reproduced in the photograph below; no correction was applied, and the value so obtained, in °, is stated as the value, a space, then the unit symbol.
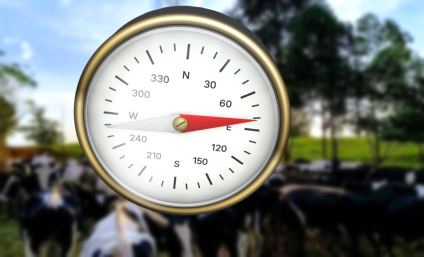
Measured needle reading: 80 °
